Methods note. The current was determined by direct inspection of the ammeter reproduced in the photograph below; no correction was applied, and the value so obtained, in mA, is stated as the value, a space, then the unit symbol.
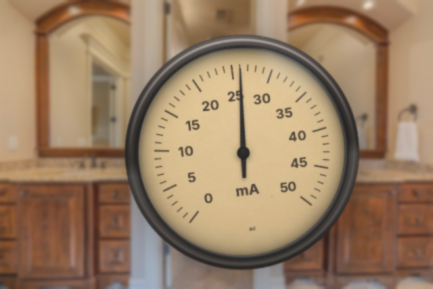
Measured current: 26 mA
